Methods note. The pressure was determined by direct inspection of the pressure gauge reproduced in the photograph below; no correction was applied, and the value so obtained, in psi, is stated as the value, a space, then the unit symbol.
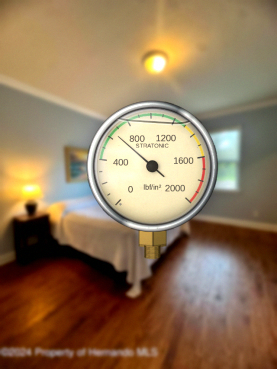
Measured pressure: 650 psi
